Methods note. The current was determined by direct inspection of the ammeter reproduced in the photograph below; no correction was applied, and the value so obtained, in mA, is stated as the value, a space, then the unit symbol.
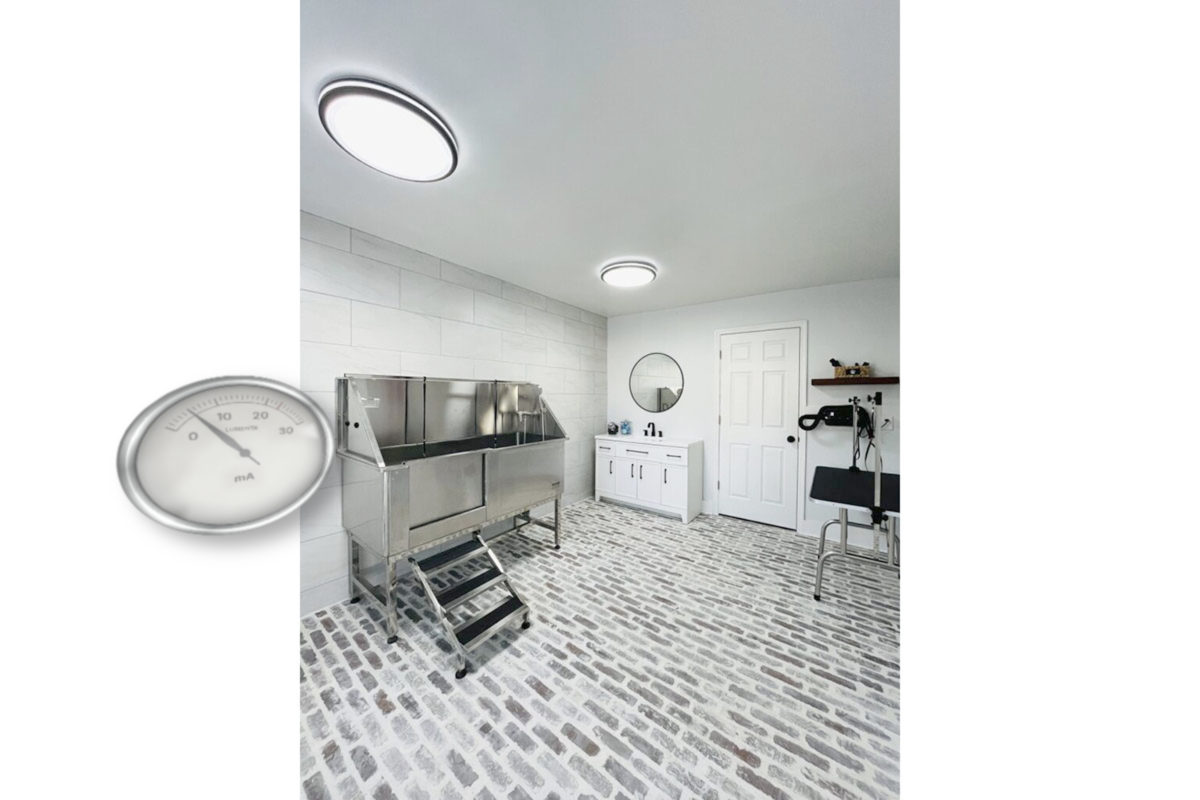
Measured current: 5 mA
